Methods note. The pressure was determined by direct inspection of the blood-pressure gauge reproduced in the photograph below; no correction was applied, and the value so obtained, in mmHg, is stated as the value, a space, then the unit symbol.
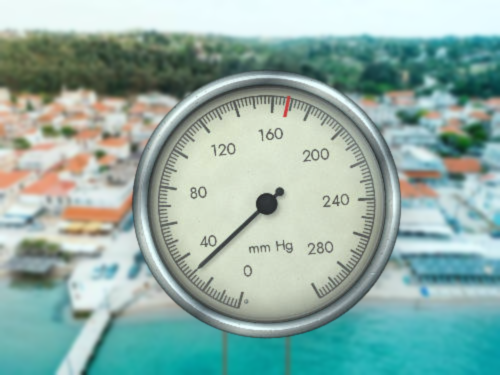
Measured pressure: 30 mmHg
